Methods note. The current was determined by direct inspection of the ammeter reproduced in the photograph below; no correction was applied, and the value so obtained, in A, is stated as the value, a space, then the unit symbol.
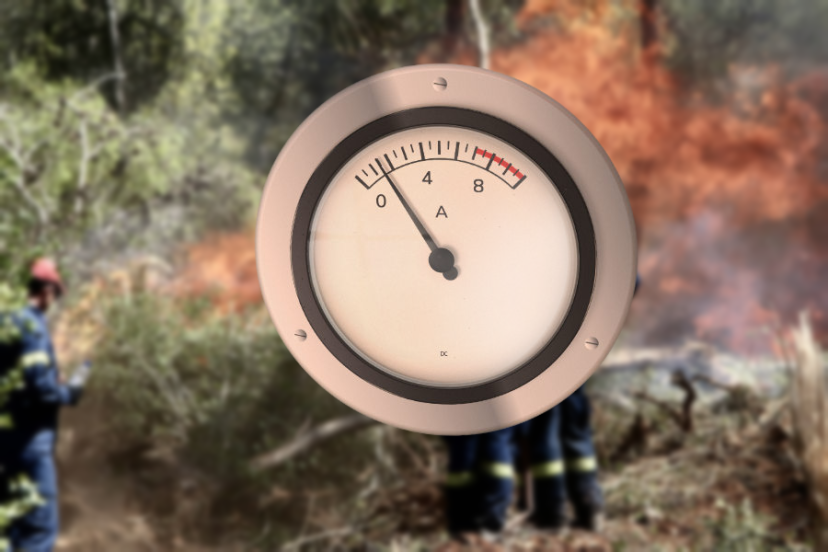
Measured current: 1.5 A
